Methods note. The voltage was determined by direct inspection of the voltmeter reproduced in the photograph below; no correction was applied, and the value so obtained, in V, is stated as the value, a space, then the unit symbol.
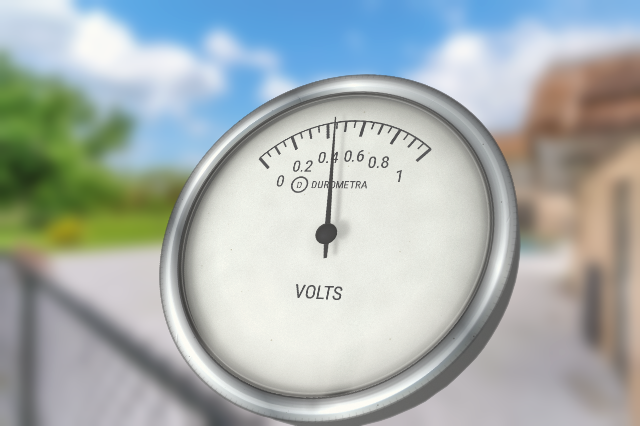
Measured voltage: 0.45 V
